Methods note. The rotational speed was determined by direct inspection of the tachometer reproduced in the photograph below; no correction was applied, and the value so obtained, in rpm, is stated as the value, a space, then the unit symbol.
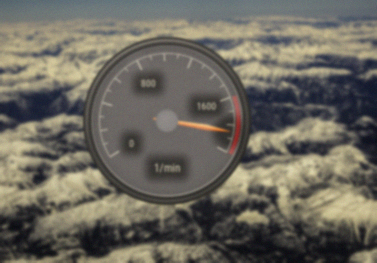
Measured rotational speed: 1850 rpm
